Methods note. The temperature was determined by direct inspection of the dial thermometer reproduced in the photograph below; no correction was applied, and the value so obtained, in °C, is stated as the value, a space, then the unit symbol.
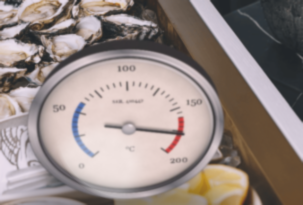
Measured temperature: 175 °C
